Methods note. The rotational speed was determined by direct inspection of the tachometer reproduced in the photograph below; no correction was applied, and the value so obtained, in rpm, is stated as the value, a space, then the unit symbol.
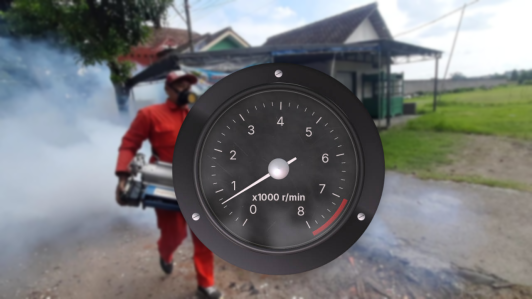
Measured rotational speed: 700 rpm
